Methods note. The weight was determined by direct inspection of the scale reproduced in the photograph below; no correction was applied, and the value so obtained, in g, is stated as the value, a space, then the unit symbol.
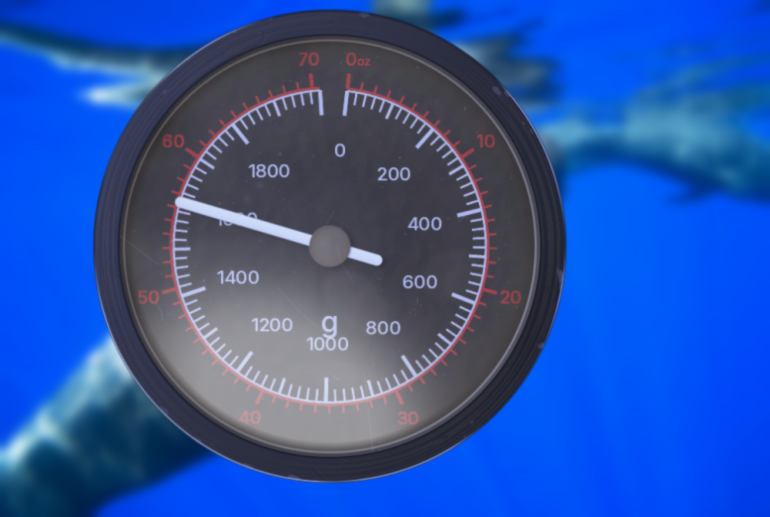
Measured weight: 1600 g
